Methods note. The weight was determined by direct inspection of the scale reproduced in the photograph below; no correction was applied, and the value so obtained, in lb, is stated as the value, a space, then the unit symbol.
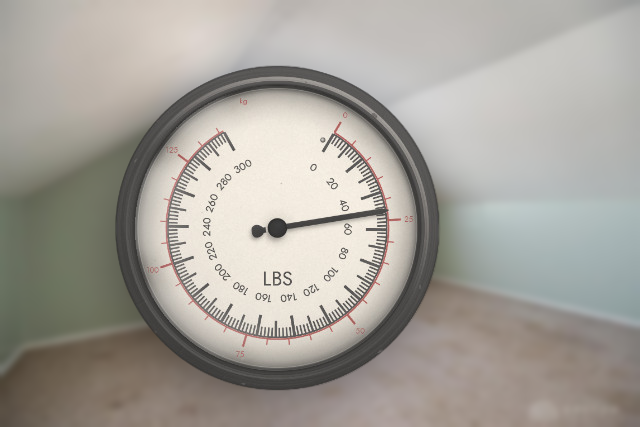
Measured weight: 50 lb
